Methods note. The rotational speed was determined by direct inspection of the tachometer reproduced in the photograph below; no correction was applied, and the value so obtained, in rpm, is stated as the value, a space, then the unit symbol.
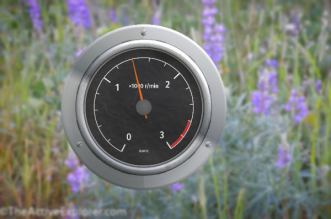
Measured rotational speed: 1400 rpm
